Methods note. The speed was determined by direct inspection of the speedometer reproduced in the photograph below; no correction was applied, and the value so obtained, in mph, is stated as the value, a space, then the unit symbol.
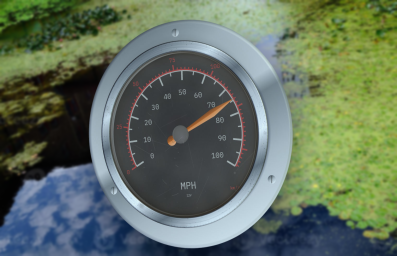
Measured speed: 75 mph
